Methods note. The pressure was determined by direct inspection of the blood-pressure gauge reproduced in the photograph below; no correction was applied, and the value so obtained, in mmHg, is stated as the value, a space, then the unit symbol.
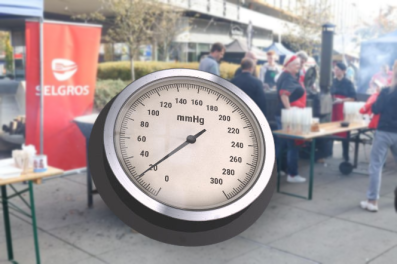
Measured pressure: 20 mmHg
